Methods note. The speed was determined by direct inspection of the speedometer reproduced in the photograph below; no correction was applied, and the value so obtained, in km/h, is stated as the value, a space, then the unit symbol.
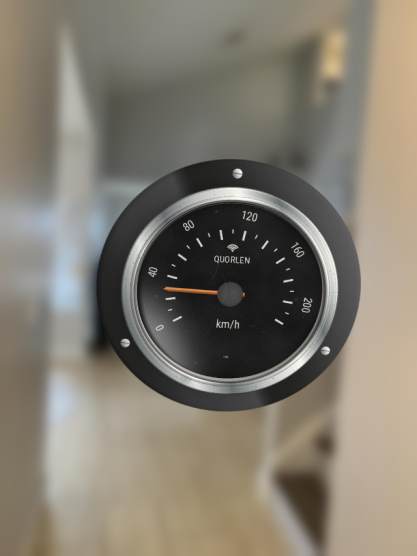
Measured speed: 30 km/h
